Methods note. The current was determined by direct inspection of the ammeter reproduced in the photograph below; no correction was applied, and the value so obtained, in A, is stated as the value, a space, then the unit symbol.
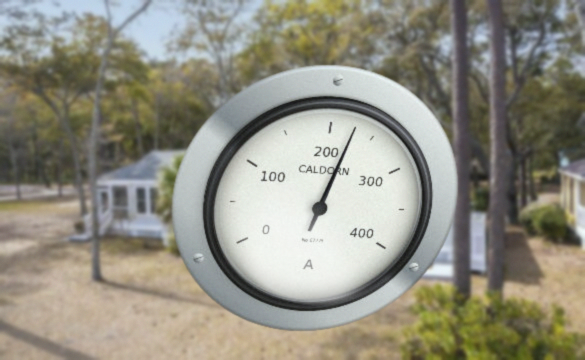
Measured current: 225 A
